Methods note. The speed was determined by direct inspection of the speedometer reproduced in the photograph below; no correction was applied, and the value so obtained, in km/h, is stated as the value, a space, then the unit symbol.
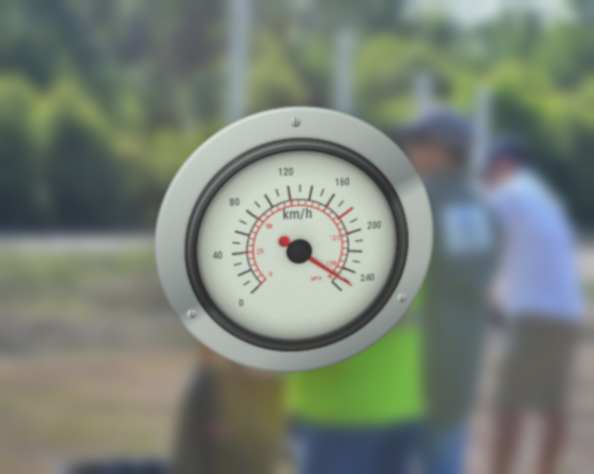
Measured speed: 250 km/h
